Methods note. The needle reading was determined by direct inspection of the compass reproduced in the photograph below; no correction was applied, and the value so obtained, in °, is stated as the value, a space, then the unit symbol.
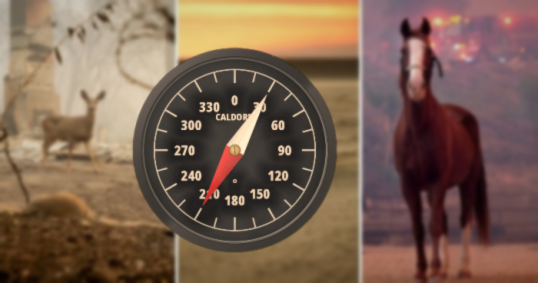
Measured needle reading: 210 °
